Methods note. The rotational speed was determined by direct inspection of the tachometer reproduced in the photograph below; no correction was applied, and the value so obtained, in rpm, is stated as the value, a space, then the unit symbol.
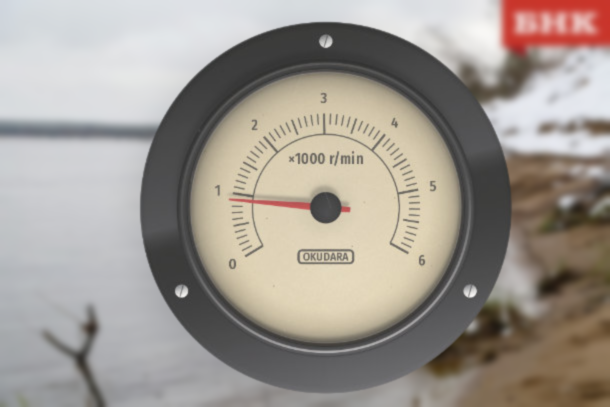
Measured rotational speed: 900 rpm
